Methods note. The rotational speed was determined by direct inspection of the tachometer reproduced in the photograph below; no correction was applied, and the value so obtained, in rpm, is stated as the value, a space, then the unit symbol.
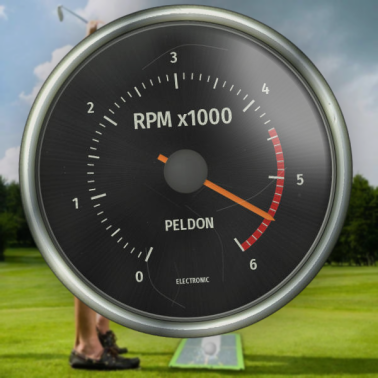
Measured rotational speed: 5500 rpm
